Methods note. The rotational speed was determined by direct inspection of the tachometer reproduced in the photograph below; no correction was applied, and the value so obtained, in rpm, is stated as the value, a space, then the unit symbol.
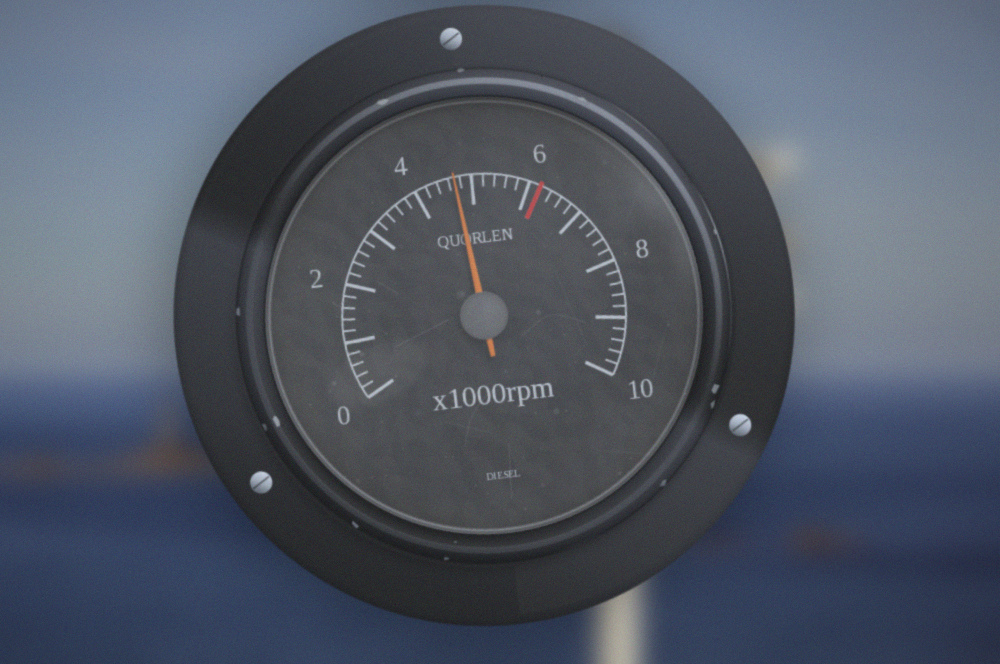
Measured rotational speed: 4700 rpm
